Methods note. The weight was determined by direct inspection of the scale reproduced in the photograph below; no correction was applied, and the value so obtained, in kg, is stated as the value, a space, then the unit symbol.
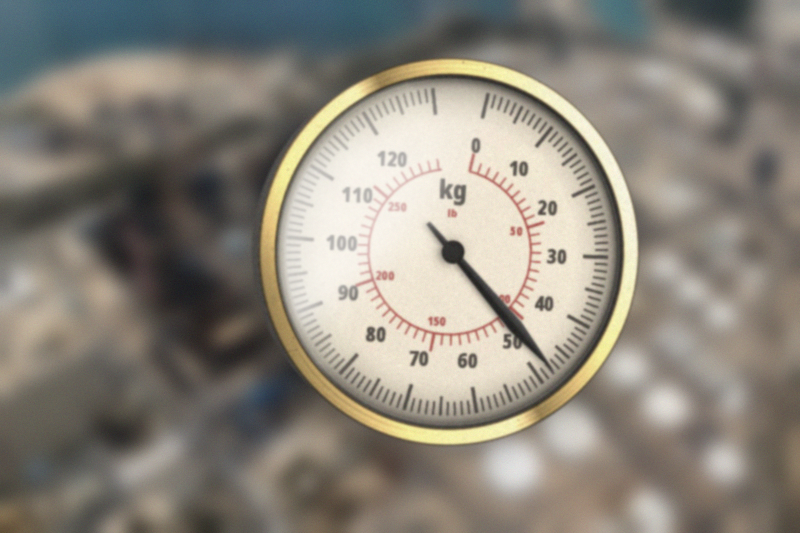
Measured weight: 48 kg
